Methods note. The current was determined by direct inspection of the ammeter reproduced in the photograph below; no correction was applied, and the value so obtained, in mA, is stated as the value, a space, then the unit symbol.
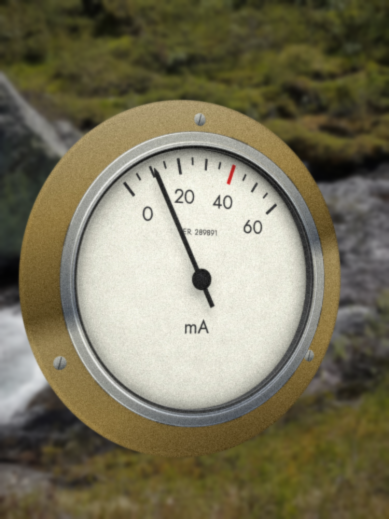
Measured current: 10 mA
